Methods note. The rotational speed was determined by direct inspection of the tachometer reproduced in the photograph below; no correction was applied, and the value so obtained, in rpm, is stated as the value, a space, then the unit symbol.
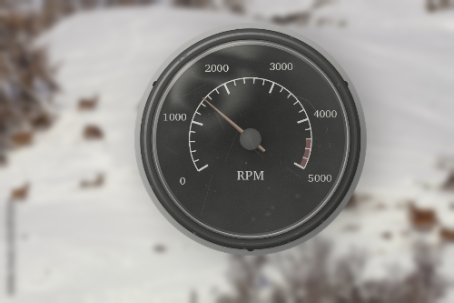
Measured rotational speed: 1500 rpm
